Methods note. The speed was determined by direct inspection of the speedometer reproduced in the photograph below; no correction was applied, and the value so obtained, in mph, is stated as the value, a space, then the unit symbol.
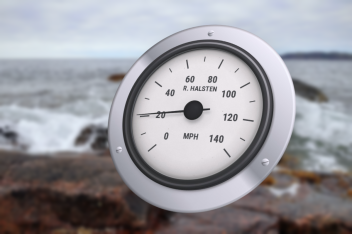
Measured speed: 20 mph
